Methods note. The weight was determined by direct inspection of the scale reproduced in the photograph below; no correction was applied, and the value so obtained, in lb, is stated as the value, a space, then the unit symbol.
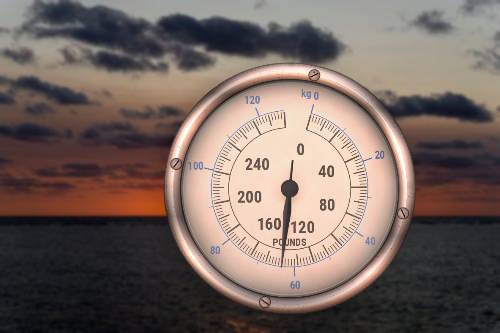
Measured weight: 140 lb
